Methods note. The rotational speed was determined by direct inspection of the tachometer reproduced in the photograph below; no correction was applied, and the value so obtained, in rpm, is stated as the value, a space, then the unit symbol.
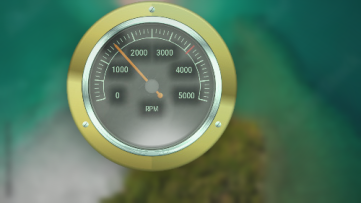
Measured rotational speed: 1500 rpm
